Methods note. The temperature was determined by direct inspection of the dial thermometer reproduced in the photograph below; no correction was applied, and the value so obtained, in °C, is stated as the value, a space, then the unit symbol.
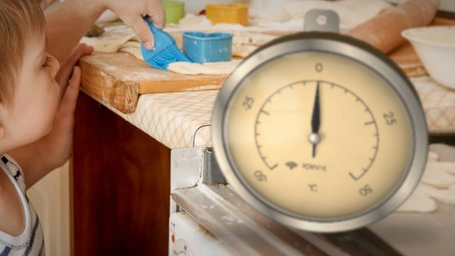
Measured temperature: 0 °C
